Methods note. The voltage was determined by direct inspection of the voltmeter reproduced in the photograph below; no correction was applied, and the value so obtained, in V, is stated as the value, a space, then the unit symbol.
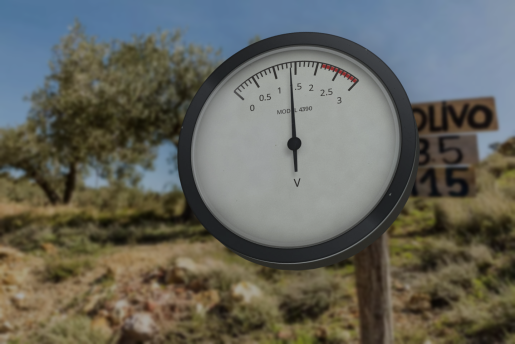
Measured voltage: 1.4 V
